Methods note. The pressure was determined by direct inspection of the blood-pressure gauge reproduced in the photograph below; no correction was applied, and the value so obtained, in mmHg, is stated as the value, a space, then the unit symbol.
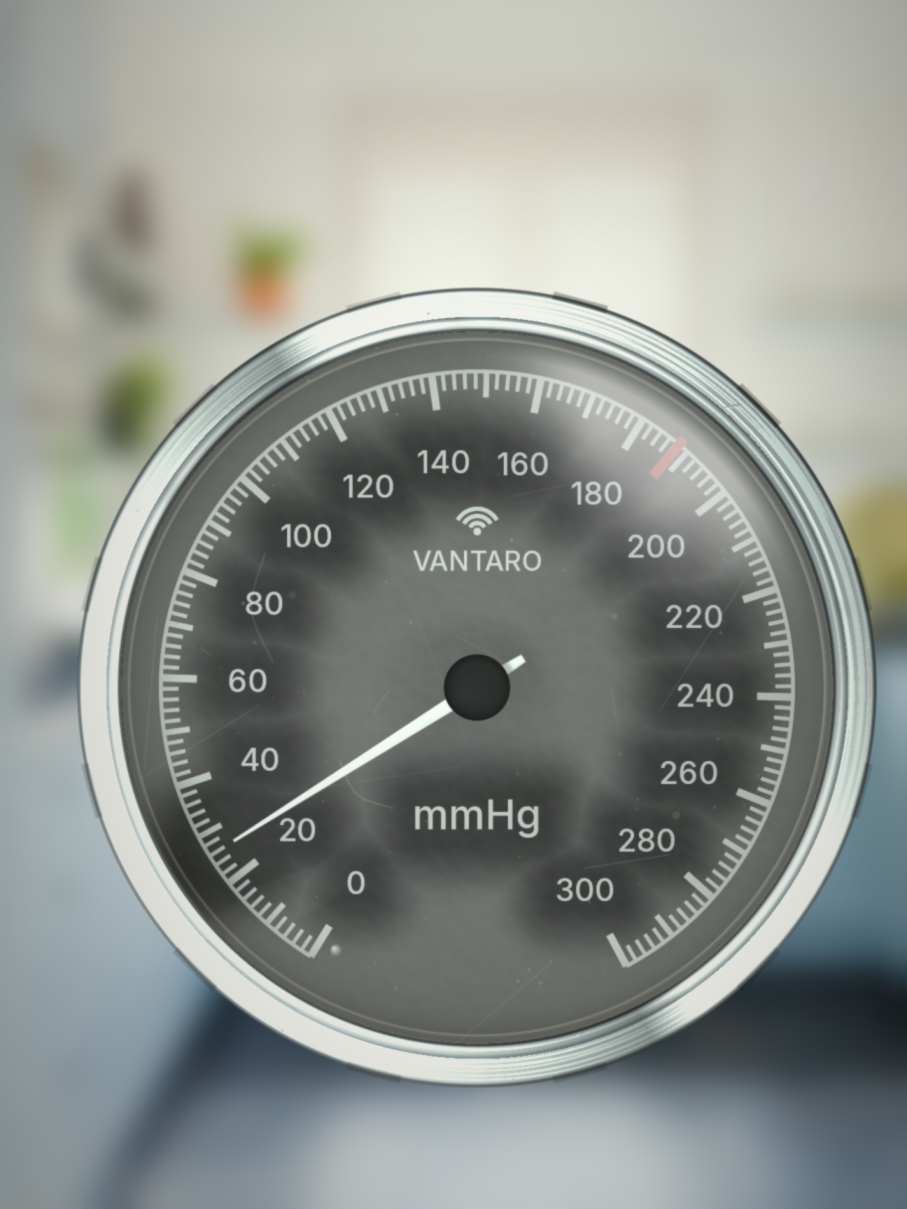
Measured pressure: 26 mmHg
